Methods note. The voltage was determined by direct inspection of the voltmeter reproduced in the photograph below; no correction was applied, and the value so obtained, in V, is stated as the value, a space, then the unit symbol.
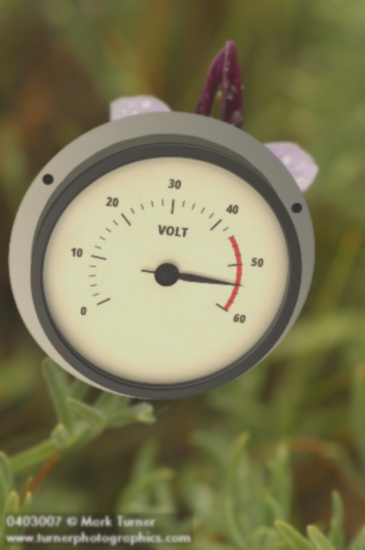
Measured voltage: 54 V
